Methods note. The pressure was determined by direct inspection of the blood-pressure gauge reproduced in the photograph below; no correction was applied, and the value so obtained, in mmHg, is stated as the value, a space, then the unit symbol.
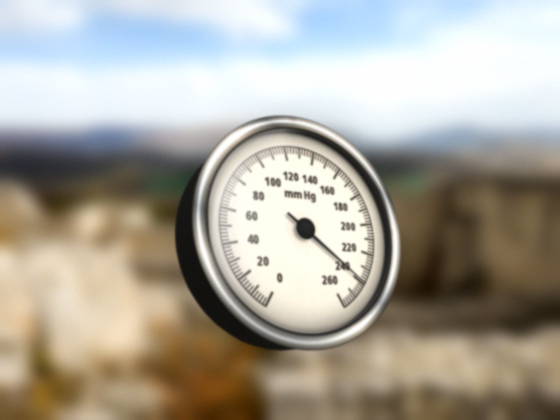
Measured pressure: 240 mmHg
